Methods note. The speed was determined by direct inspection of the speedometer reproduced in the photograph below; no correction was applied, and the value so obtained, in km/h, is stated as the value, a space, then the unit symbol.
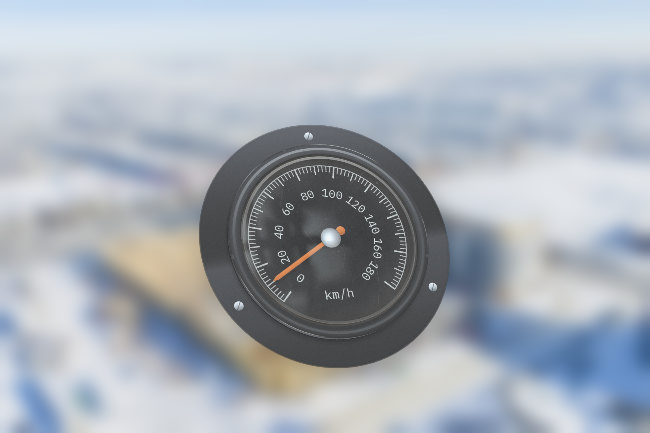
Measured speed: 10 km/h
